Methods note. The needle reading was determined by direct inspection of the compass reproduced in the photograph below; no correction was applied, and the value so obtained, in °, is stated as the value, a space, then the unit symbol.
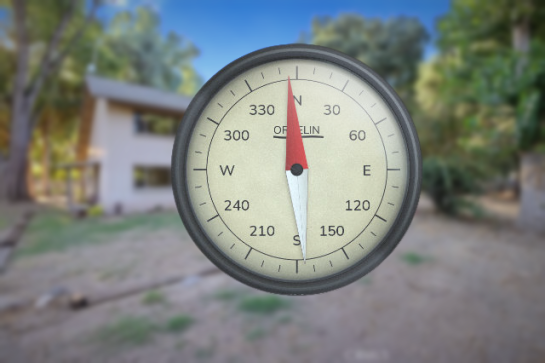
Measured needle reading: 355 °
